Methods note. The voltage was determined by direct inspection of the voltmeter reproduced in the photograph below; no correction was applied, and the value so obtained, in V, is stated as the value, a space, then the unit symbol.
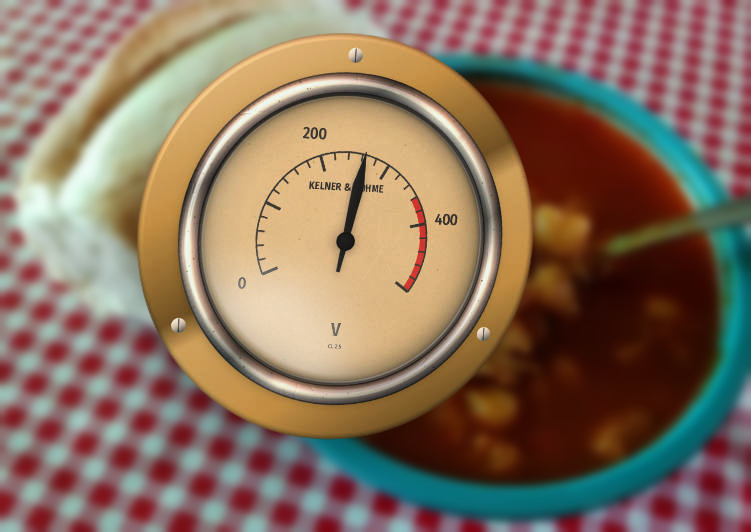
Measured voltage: 260 V
